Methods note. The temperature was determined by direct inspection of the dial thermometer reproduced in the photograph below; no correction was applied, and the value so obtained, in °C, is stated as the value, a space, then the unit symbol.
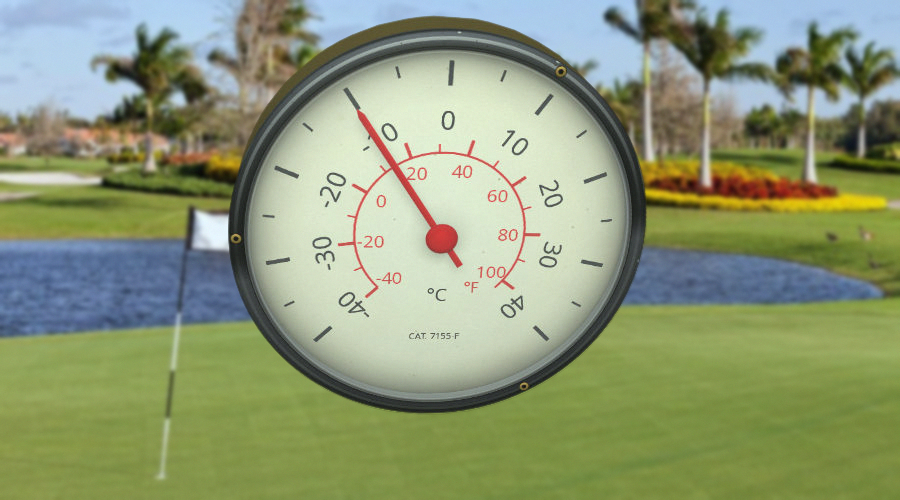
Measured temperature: -10 °C
